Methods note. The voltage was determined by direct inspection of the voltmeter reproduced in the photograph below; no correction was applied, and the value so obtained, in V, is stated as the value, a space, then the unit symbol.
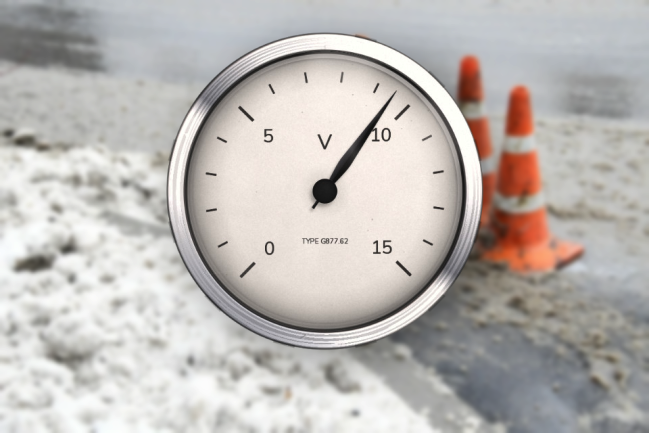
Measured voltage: 9.5 V
